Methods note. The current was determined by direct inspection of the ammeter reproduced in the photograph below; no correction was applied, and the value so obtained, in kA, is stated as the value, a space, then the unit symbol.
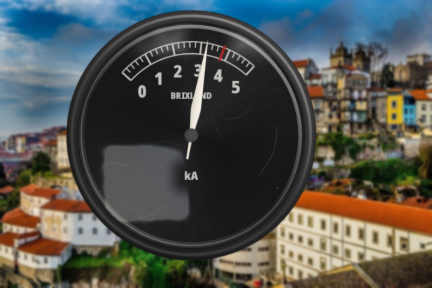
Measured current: 3.2 kA
